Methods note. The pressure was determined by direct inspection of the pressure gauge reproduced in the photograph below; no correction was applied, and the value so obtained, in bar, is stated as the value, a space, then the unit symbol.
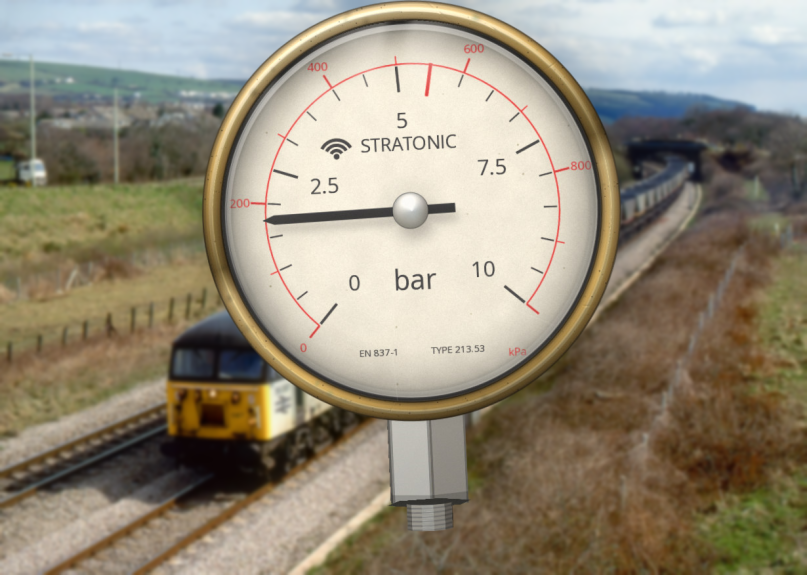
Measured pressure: 1.75 bar
